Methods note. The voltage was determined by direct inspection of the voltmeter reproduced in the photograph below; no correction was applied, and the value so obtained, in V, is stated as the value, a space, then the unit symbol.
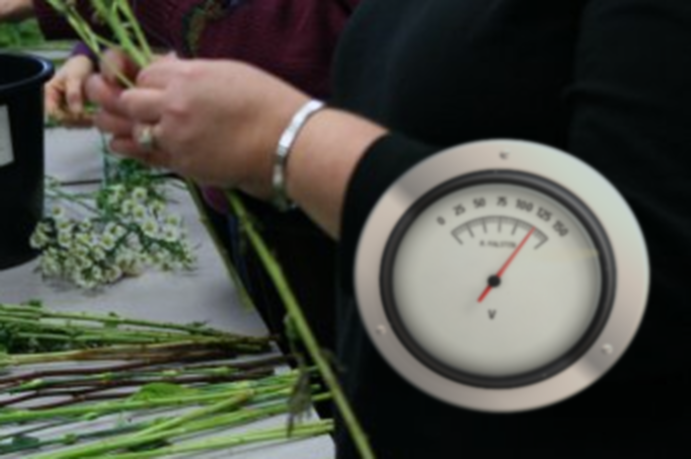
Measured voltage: 125 V
